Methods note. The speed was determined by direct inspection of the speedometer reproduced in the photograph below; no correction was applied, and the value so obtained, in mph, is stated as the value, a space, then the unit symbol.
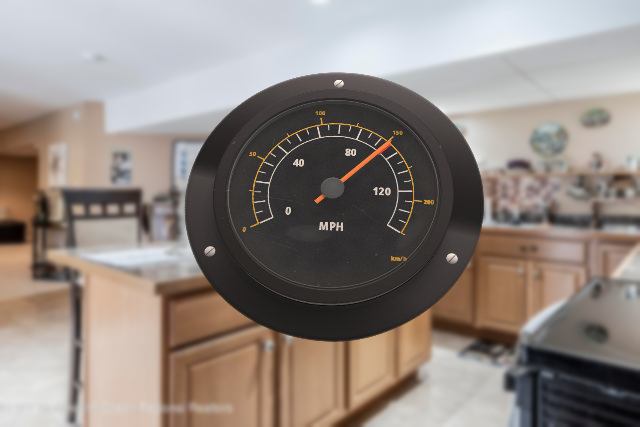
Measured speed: 95 mph
